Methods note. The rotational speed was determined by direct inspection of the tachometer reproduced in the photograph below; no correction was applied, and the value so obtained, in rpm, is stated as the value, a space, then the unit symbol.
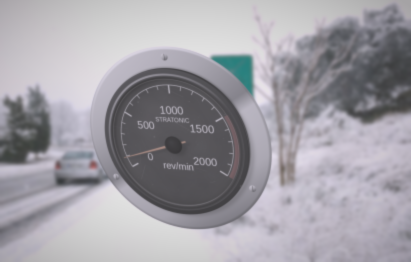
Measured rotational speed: 100 rpm
